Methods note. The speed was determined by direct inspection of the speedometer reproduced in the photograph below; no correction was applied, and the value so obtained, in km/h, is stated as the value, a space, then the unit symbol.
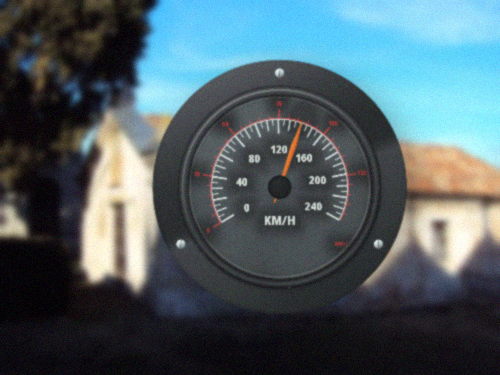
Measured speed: 140 km/h
